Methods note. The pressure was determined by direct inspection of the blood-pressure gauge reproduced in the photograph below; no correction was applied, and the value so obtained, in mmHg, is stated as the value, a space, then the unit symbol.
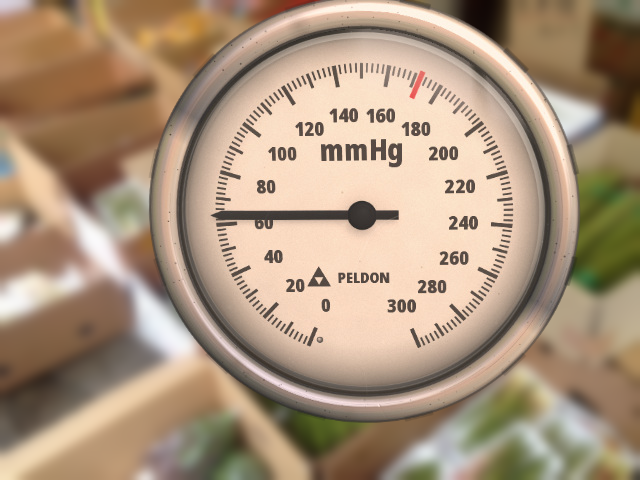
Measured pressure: 64 mmHg
